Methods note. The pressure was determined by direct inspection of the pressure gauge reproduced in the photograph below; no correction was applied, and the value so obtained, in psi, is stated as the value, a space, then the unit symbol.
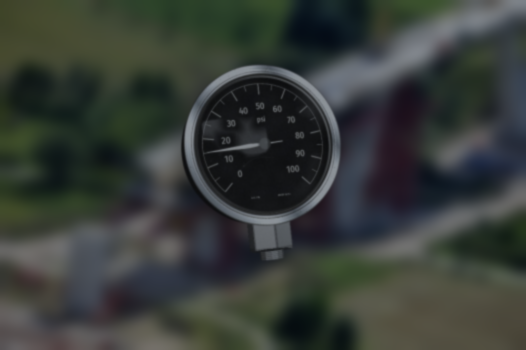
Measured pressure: 15 psi
